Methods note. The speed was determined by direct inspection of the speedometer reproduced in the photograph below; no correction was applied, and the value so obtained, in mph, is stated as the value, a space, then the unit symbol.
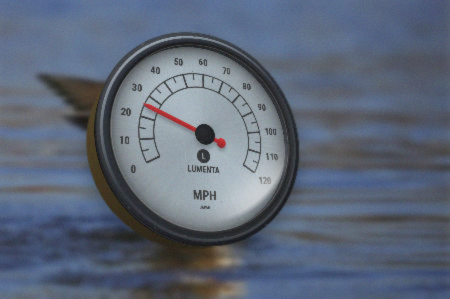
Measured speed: 25 mph
